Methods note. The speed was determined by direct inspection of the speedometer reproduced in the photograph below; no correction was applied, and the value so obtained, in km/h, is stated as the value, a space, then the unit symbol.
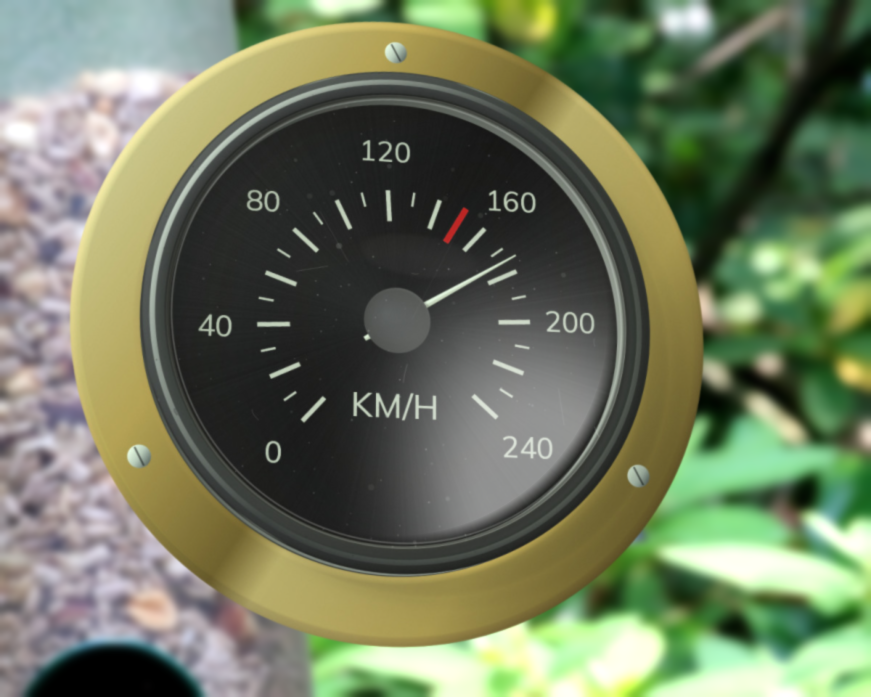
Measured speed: 175 km/h
